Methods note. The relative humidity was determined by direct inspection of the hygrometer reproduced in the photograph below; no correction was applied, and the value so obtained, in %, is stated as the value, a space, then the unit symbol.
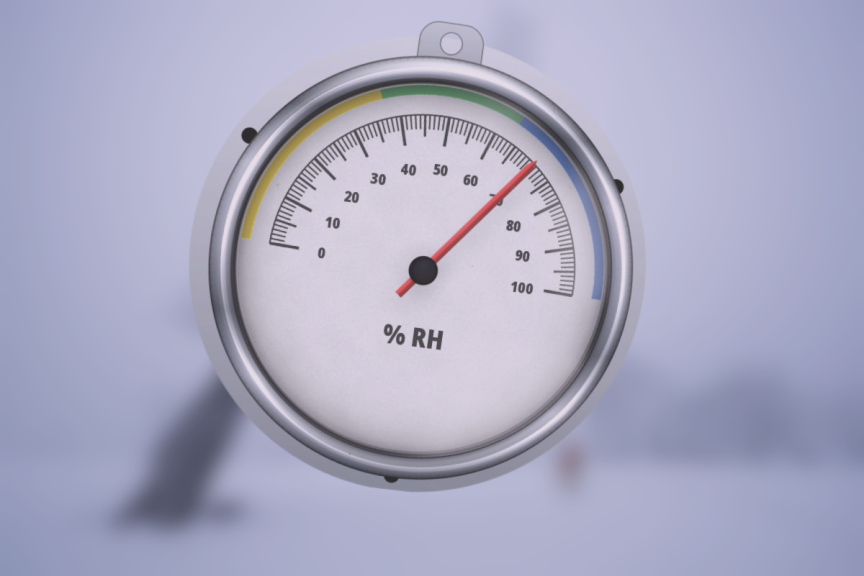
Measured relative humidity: 70 %
